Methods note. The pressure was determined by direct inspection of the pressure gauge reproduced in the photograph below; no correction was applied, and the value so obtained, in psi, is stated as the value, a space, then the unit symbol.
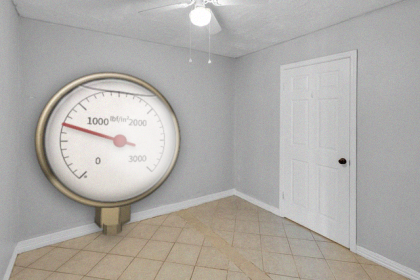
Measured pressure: 700 psi
